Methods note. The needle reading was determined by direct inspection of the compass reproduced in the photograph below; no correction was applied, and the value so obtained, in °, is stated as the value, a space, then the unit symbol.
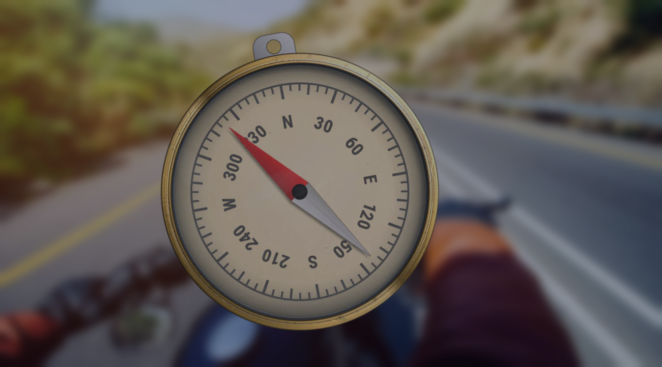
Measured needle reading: 322.5 °
